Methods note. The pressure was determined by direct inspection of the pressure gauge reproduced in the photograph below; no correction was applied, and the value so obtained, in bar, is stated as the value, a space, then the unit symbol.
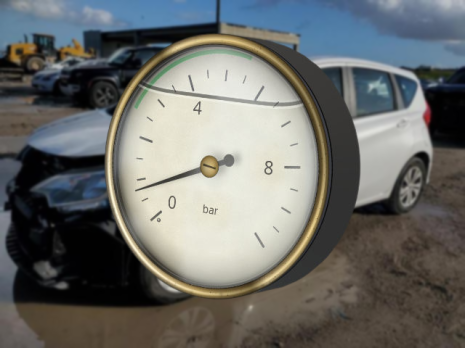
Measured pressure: 0.75 bar
